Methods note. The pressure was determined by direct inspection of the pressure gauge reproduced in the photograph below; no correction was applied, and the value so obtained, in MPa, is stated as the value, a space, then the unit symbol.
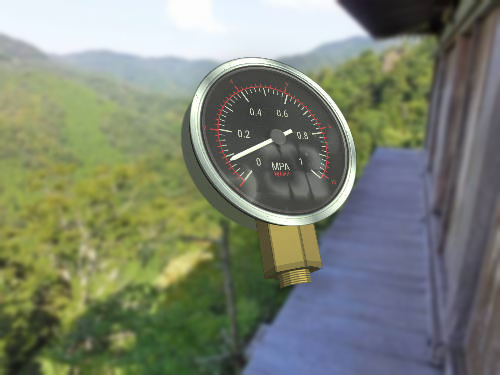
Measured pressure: 0.08 MPa
